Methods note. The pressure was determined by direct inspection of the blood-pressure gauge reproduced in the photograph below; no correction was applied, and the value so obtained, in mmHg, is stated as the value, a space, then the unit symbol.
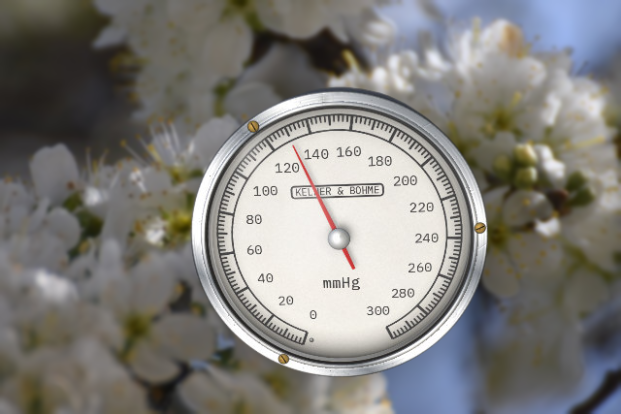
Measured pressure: 130 mmHg
